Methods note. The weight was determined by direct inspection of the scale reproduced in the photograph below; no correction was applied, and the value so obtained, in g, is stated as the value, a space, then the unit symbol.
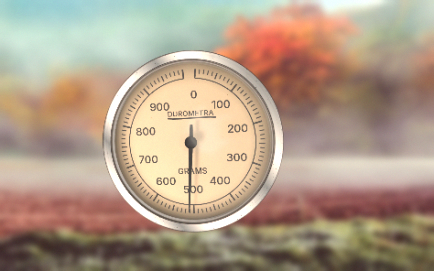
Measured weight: 510 g
